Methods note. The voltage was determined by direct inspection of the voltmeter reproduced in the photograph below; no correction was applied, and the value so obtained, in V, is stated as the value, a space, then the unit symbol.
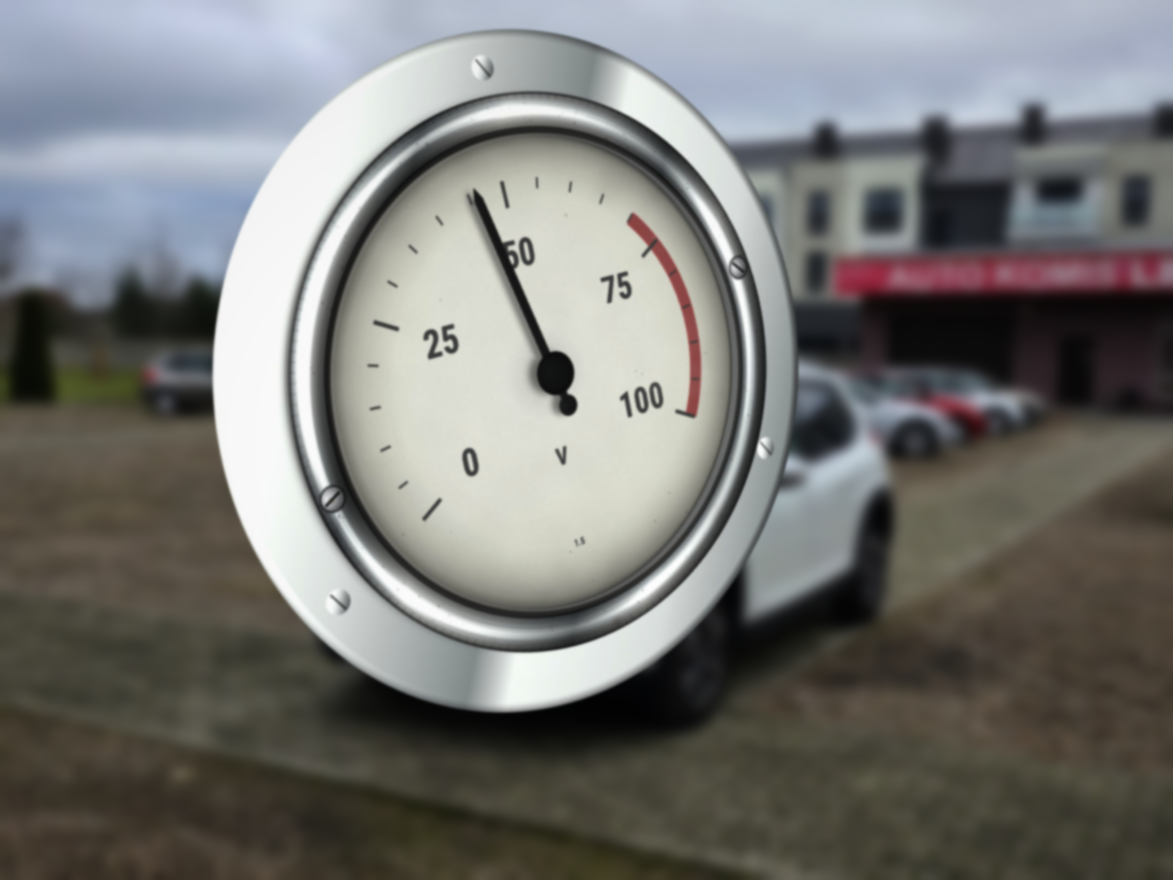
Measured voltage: 45 V
